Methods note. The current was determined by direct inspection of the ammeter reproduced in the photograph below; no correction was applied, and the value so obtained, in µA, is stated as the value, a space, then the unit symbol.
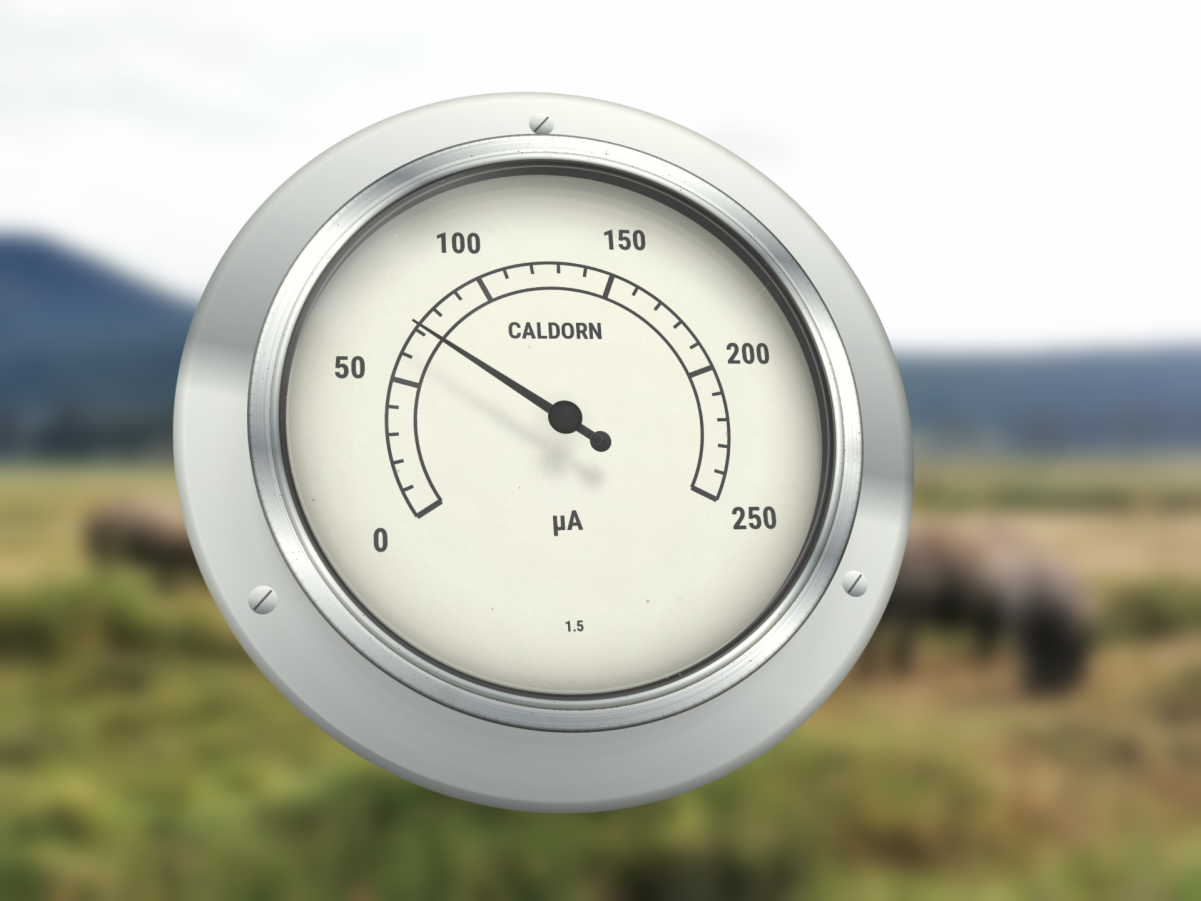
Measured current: 70 µA
